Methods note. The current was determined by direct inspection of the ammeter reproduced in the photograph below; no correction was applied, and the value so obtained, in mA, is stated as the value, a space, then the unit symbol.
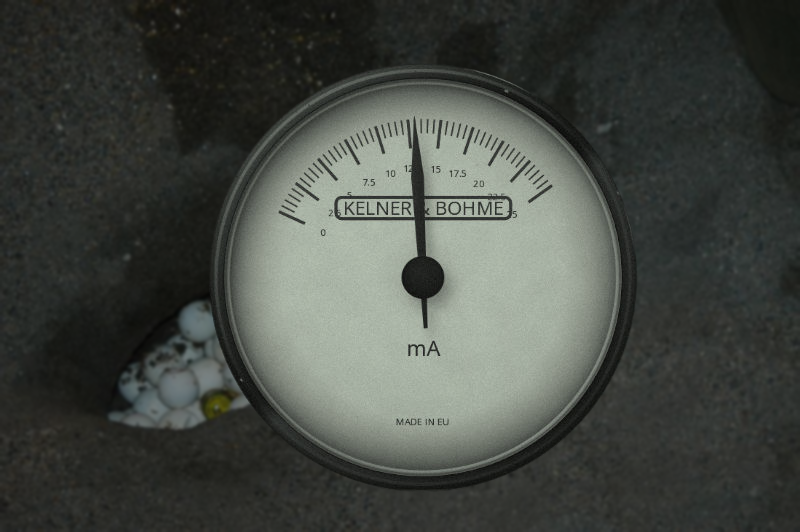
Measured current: 13 mA
